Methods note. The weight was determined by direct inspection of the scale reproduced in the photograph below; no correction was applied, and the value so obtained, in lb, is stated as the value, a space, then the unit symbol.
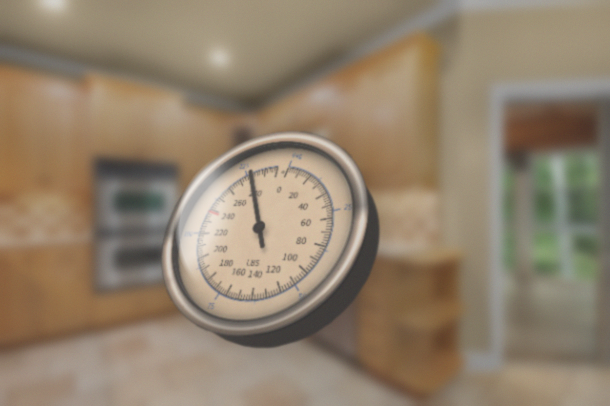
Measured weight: 280 lb
